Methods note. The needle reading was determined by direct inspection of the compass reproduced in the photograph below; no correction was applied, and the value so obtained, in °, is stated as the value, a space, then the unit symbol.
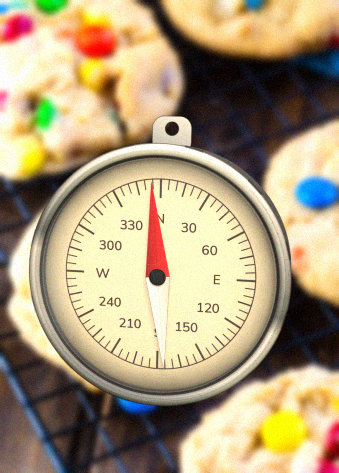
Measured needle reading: 355 °
